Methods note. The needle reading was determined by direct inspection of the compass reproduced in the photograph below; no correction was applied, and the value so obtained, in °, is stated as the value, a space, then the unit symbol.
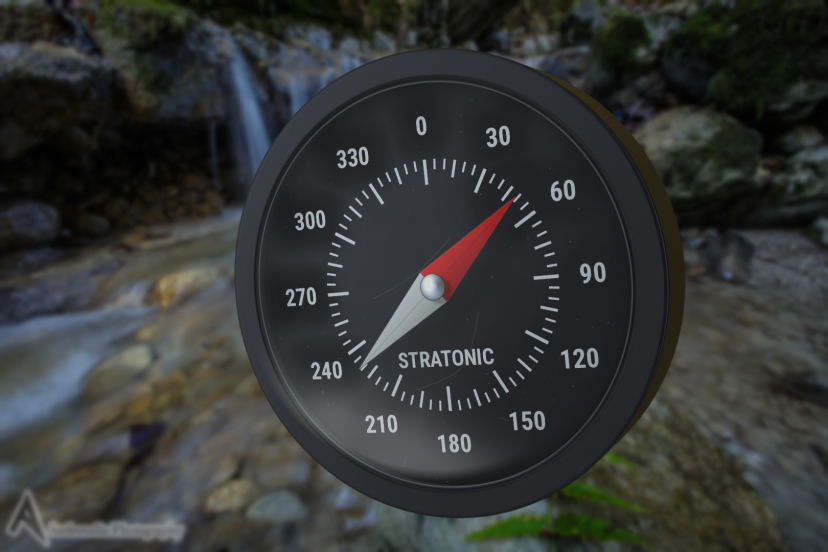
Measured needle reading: 50 °
